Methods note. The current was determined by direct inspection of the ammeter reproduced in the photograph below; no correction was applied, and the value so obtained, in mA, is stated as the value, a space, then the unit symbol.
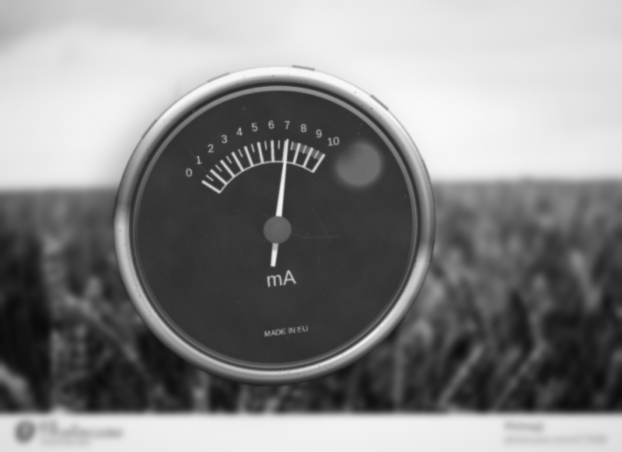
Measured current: 7 mA
